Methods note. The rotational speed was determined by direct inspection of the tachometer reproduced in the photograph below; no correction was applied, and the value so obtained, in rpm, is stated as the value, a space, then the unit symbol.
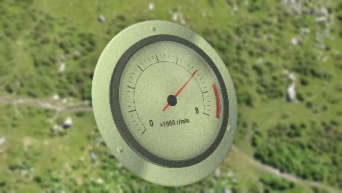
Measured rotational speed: 6000 rpm
